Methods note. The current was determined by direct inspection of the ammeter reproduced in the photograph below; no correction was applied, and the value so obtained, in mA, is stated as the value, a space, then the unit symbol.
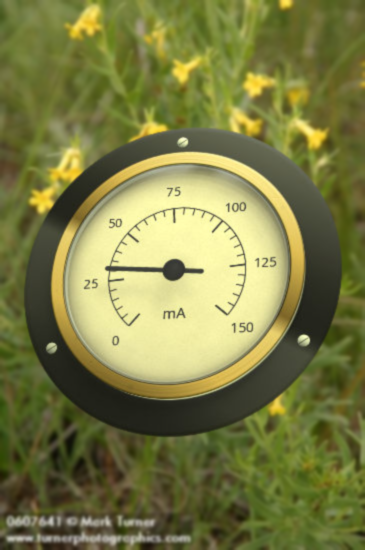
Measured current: 30 mA
